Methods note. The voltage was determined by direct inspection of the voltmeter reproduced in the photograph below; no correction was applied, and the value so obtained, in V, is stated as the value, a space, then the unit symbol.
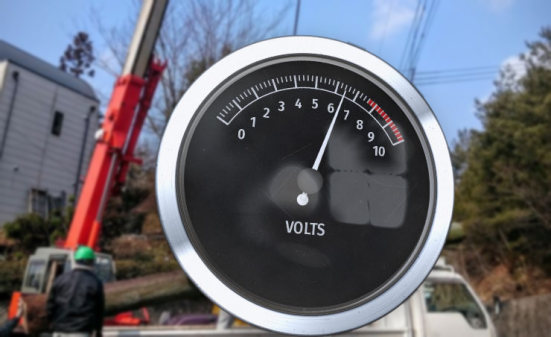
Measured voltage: 6.4 V
